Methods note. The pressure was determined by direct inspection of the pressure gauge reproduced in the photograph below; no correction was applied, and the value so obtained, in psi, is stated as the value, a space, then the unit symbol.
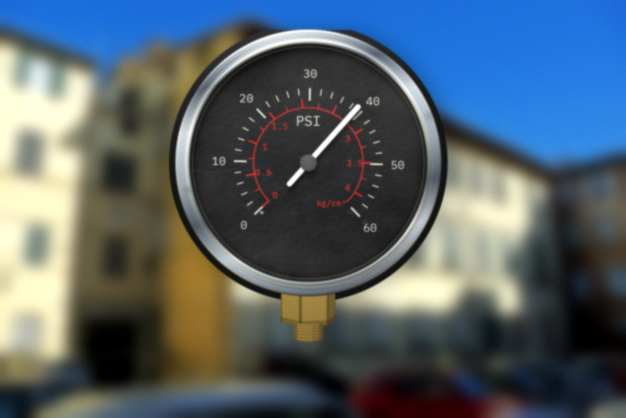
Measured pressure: 39 psi
